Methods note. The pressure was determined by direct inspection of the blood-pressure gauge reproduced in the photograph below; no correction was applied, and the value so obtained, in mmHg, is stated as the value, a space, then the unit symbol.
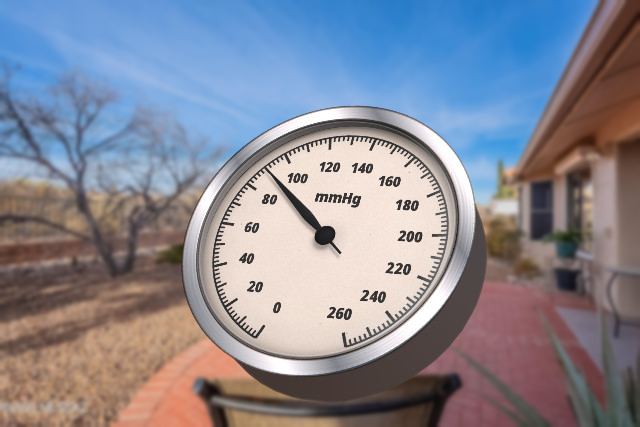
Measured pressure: 90 mmHg
